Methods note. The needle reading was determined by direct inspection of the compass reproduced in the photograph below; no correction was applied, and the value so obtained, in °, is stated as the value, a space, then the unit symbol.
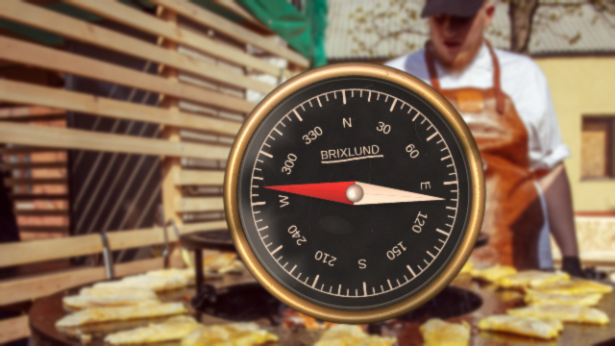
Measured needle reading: 280 °
